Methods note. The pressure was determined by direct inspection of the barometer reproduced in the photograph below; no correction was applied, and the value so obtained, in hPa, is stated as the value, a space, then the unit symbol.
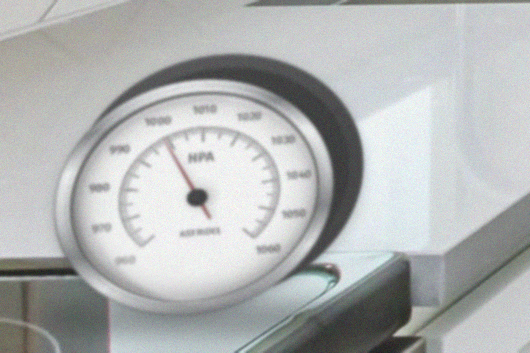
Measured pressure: 1000 hPa
